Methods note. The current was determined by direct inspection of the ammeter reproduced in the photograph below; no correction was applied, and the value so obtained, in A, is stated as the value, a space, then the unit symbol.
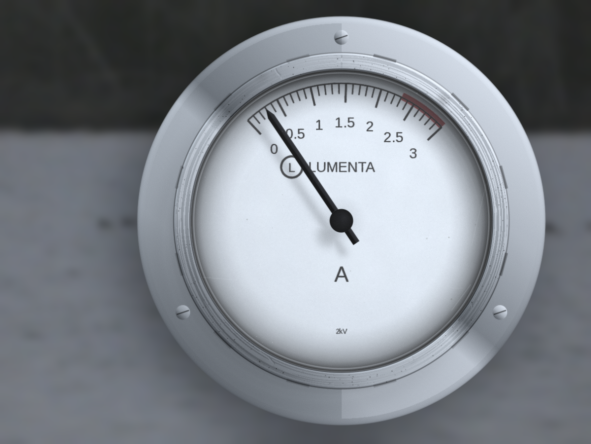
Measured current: 0.3 A
